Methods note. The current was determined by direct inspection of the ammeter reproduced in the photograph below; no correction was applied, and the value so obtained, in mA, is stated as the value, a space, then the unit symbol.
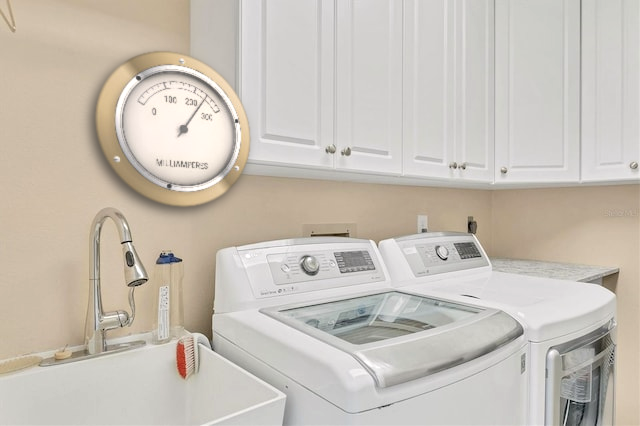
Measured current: 240 mA
